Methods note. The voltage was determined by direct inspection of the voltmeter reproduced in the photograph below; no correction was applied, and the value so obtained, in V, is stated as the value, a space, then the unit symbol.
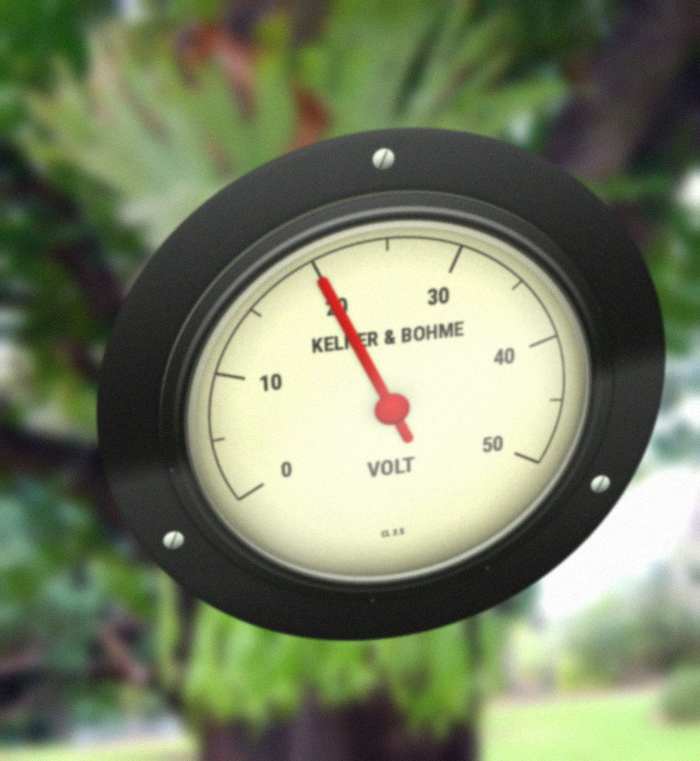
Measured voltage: 20 V
